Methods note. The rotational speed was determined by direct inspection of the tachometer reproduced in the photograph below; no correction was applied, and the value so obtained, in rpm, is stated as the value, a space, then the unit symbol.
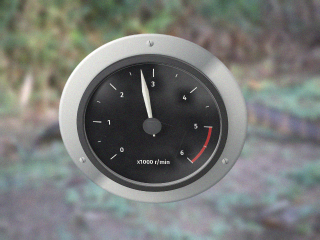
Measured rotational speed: 2750 rpm
